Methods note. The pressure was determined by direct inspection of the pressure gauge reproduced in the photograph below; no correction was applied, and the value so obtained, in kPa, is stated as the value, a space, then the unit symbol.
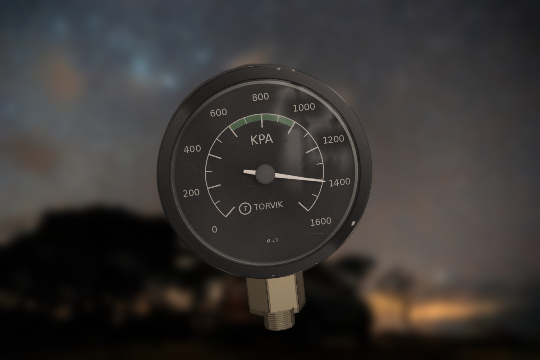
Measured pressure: 1400 kPa
